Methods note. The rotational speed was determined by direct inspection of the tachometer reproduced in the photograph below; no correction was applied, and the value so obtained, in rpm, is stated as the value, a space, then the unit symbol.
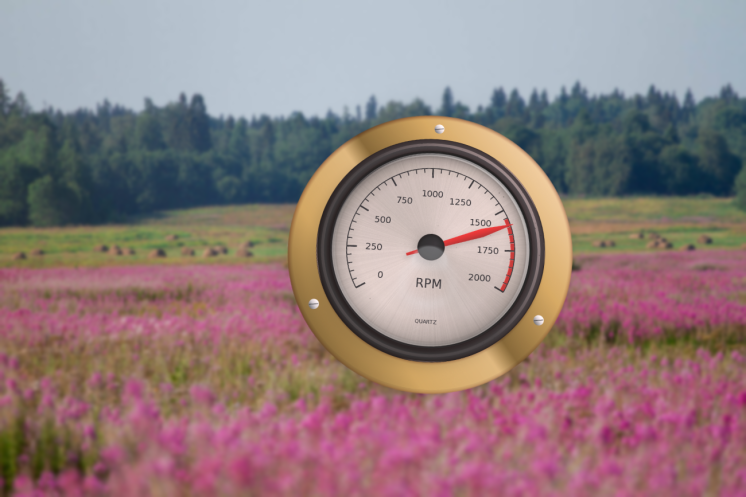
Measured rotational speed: 1600 rpm
